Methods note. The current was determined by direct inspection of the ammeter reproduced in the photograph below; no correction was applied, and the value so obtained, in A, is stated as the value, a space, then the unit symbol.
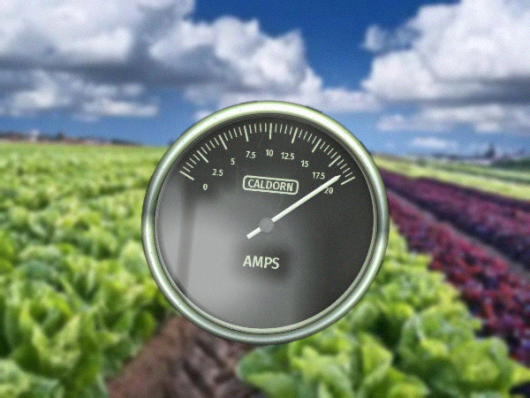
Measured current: 19 A
